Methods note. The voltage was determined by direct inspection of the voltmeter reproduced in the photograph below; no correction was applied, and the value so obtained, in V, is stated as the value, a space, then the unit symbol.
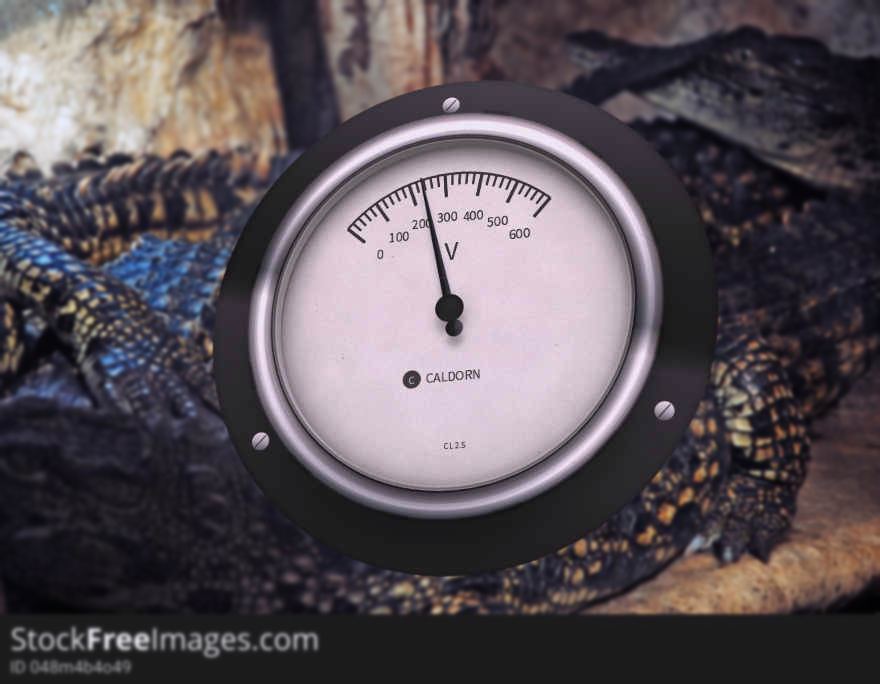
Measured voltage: 240 V
